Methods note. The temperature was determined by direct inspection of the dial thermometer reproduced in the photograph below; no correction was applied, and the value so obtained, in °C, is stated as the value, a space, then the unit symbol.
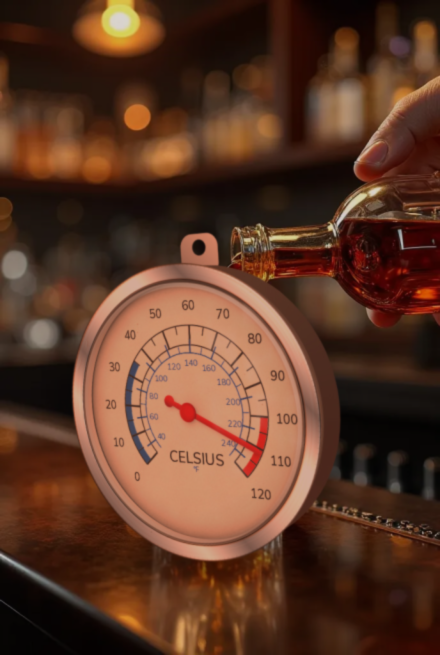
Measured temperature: 110 °C
